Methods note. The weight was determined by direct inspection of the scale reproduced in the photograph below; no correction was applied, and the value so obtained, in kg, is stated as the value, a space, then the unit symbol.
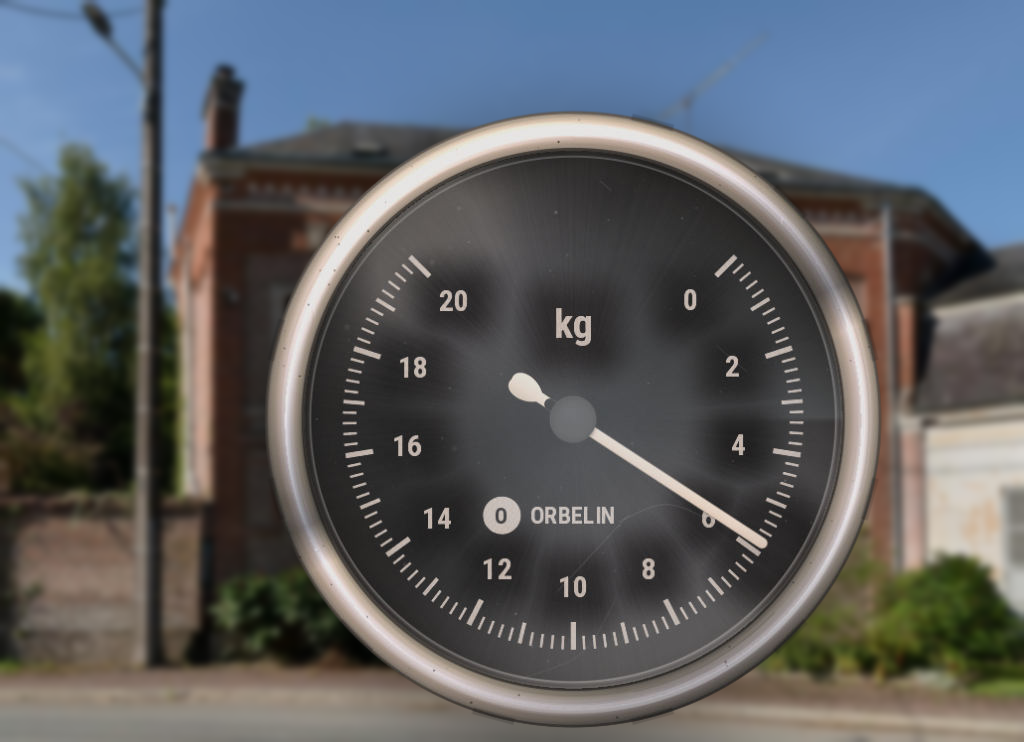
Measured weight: 5.8 kg
